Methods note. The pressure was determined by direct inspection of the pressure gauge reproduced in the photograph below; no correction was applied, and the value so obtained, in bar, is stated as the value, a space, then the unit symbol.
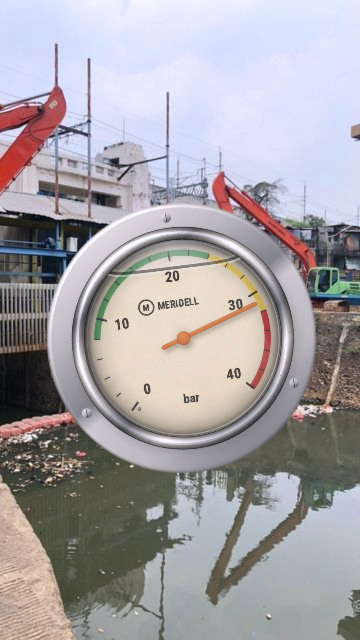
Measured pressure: 31 bar
